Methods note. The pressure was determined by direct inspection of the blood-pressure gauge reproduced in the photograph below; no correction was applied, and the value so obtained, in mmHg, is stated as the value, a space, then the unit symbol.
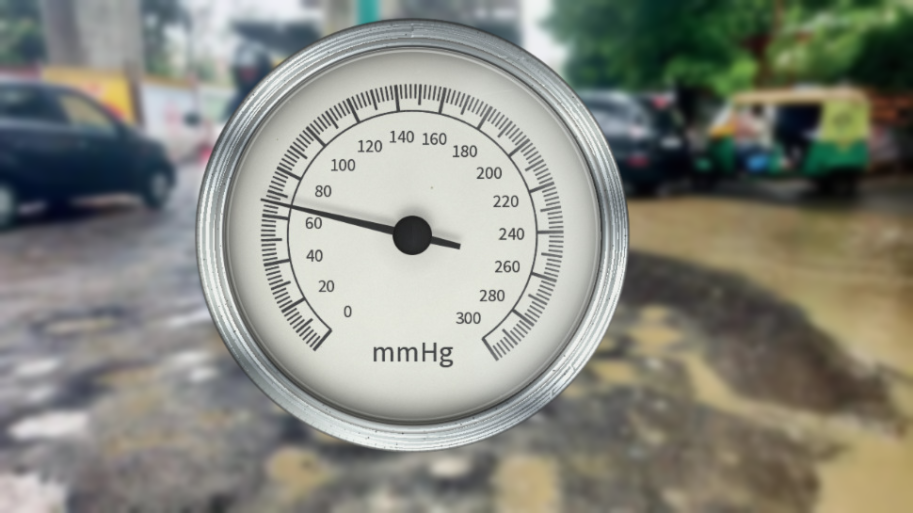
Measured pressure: 66 mmHg
